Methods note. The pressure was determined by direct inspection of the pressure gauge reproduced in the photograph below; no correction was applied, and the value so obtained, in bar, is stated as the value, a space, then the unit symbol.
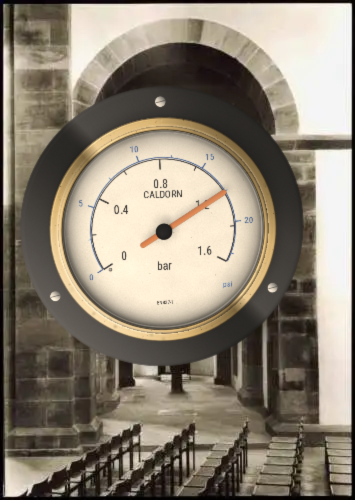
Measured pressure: 1.2 bar
